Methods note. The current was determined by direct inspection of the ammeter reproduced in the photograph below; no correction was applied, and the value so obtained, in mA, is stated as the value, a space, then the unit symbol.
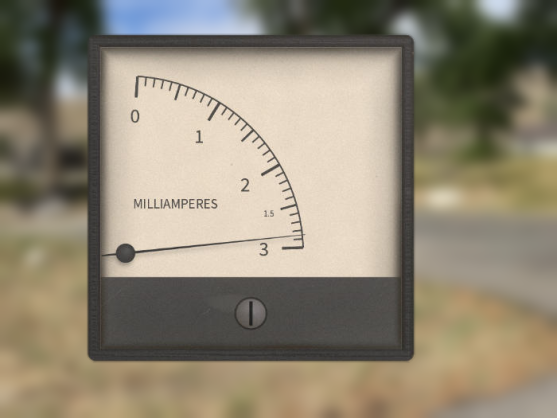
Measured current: 2.85 mA
